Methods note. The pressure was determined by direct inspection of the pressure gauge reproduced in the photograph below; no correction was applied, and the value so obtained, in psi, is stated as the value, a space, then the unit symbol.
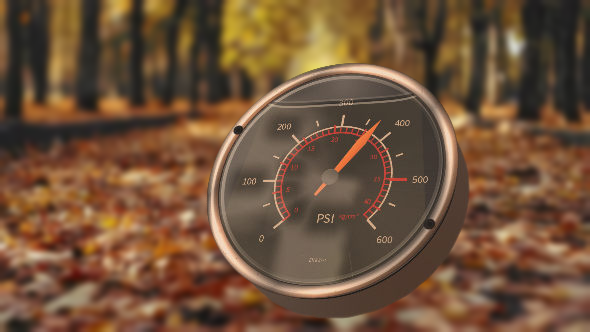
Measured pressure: 375 psi
